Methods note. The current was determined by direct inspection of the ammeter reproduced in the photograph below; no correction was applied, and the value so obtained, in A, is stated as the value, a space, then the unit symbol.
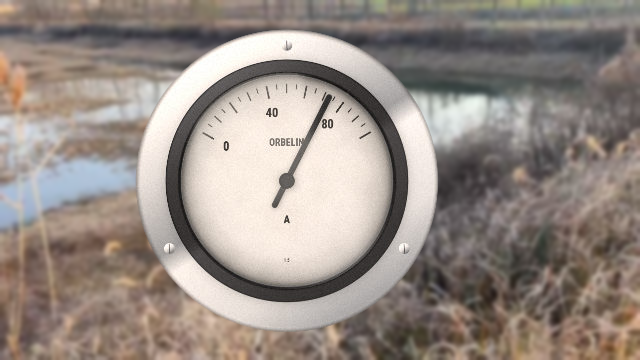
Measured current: 72.5 A
